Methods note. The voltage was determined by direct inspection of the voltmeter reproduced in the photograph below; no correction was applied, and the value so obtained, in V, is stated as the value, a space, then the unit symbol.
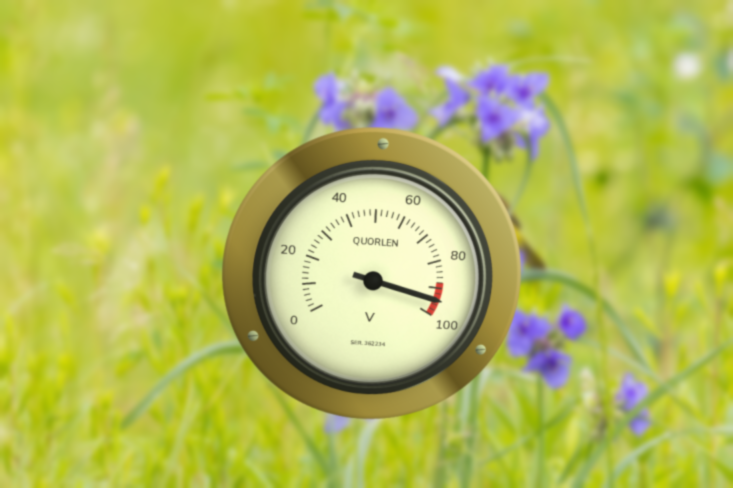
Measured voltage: 94 V
